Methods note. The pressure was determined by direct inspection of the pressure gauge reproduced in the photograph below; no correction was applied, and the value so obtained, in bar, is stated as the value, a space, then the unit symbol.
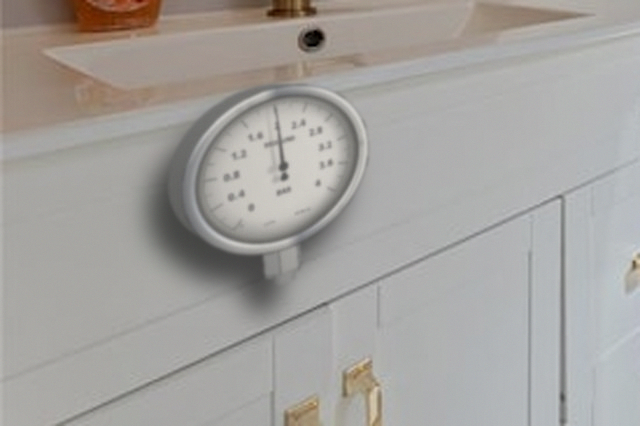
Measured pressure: 2 bar
